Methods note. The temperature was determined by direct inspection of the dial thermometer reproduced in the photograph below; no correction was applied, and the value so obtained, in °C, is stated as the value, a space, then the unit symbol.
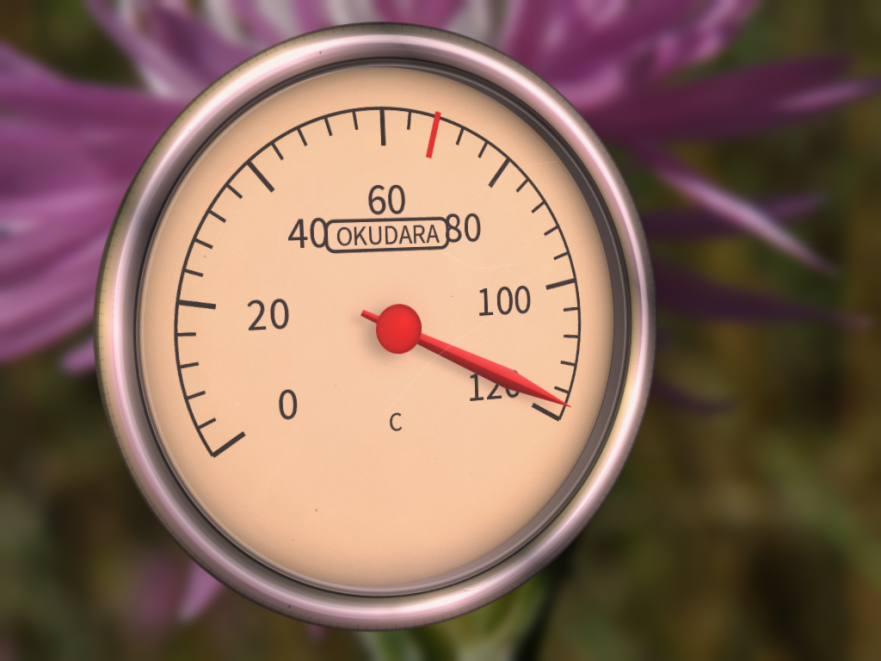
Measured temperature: 118 °C
